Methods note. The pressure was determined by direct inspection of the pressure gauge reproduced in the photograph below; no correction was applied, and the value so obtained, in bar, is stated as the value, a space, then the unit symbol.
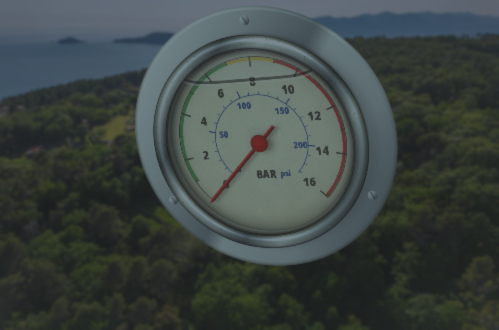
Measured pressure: 0 bar
